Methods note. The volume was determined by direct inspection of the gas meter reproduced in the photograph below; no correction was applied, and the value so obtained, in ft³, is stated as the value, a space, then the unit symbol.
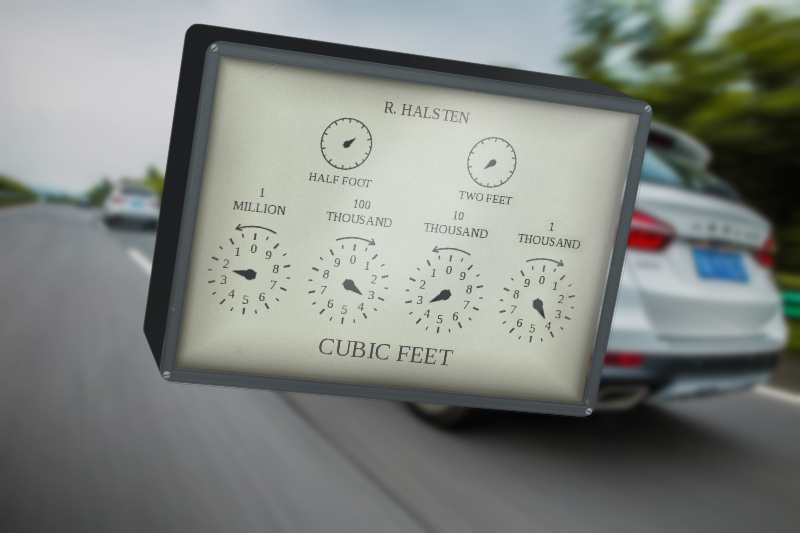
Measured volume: 233400 ft³
